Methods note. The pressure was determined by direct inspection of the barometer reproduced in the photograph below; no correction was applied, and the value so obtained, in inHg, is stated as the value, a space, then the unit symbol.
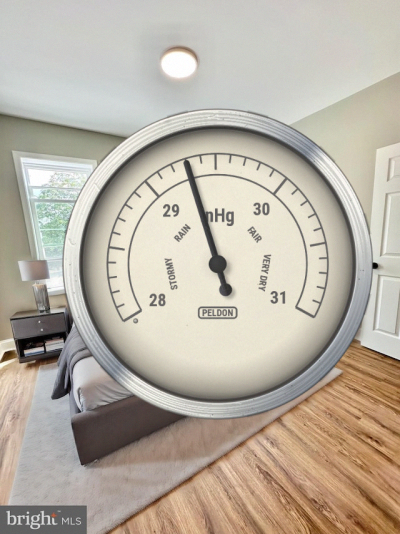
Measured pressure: 29.3 inHg
